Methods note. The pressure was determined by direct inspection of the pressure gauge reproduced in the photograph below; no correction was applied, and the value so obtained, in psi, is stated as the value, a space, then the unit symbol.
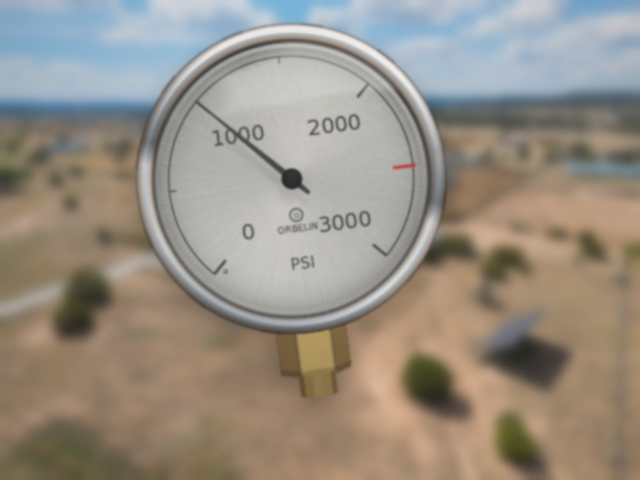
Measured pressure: 1000 psi
